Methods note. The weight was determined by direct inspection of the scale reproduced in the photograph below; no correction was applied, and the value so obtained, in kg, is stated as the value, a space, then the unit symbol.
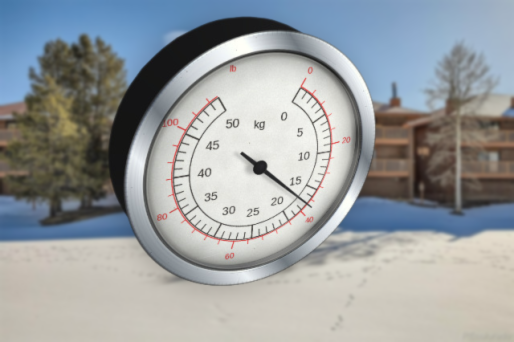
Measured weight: 17 kg
